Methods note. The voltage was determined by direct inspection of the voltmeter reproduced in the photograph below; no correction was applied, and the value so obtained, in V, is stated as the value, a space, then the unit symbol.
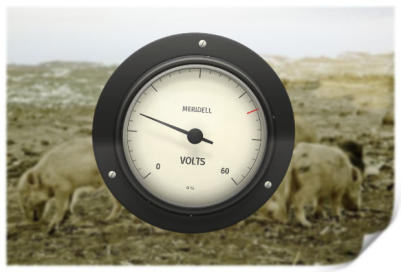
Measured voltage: 14 V
